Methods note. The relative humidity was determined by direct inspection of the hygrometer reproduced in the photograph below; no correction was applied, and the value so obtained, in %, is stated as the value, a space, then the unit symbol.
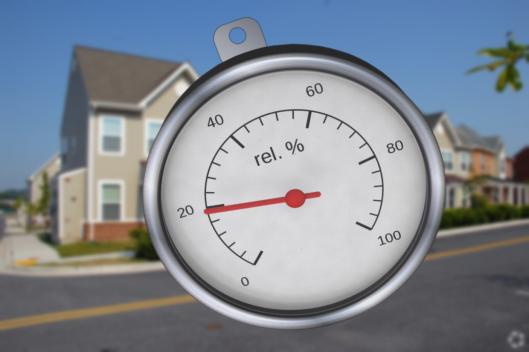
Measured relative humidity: 20 %
